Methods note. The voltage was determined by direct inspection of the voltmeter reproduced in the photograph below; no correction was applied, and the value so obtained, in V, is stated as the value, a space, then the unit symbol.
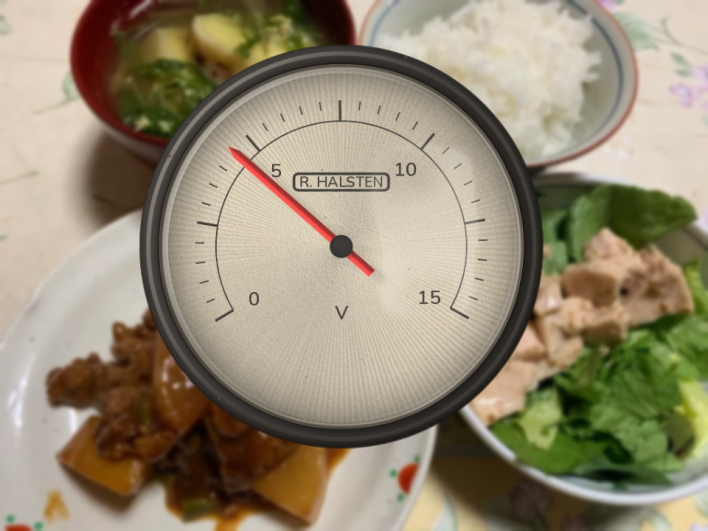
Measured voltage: 4.5 V
